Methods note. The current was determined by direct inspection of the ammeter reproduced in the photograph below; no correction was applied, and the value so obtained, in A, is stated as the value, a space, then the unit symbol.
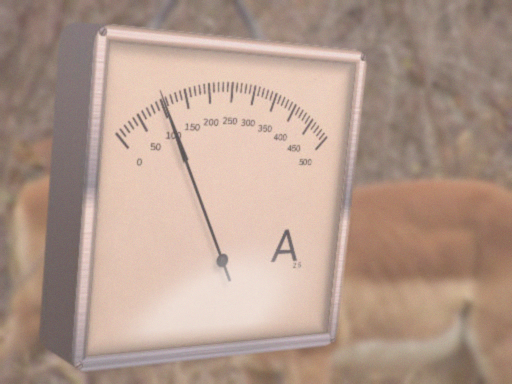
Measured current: 100 A
